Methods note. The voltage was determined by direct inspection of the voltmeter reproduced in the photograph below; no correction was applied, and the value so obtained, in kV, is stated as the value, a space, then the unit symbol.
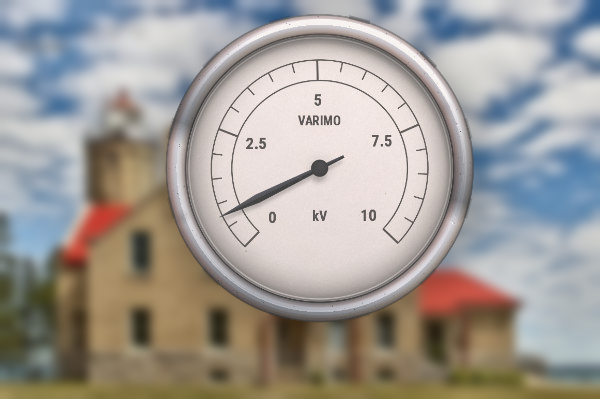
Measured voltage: 0.75 kV
